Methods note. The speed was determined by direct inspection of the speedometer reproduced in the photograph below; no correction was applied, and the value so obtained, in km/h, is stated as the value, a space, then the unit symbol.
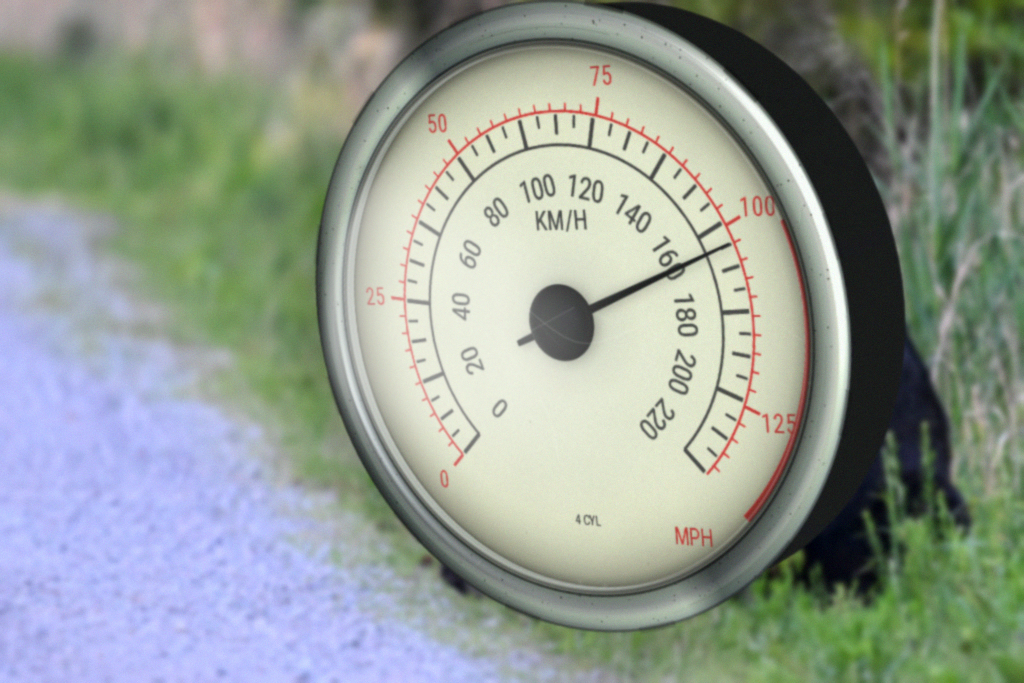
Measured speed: 165 km/h
